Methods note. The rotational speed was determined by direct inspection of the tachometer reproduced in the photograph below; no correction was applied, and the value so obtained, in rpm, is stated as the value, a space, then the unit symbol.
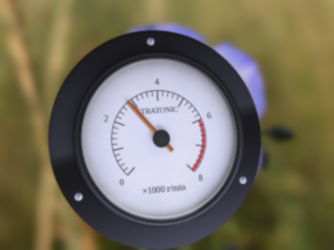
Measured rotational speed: 2800 rpm
